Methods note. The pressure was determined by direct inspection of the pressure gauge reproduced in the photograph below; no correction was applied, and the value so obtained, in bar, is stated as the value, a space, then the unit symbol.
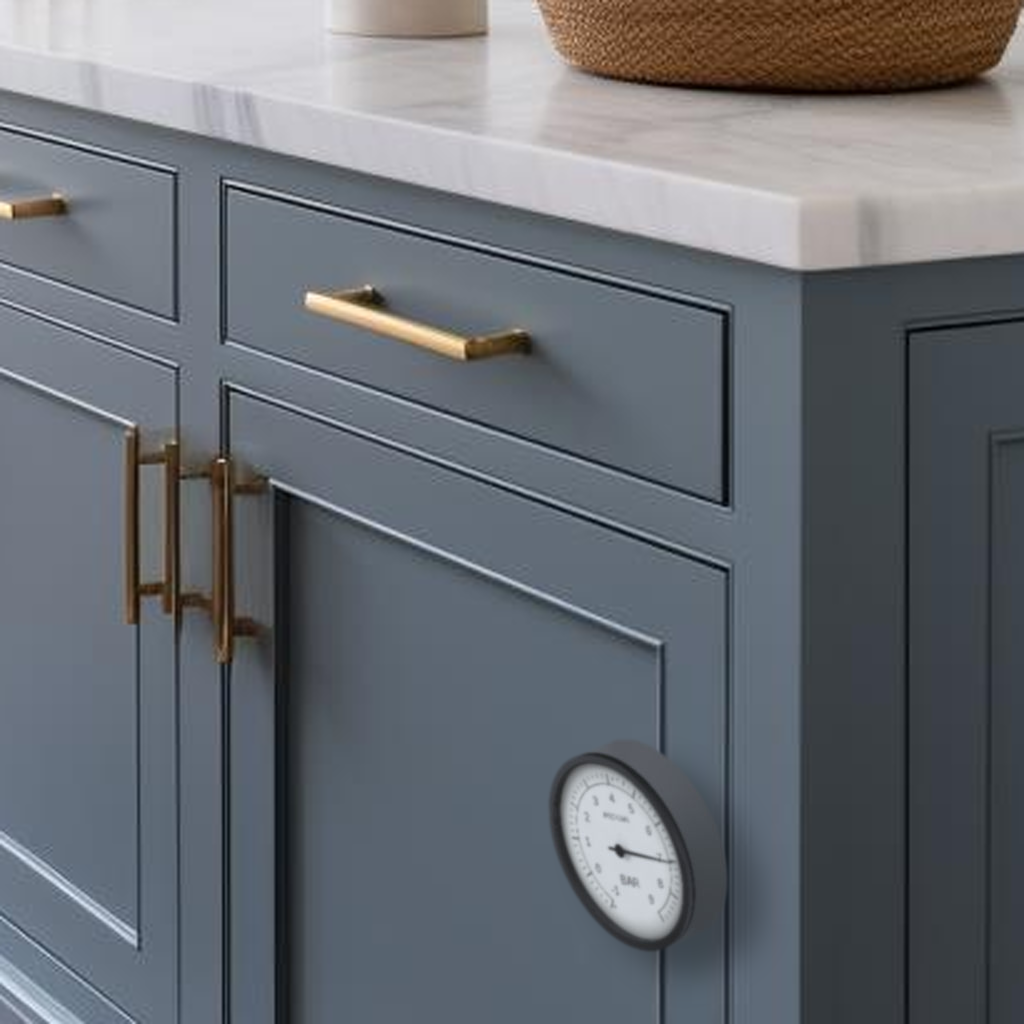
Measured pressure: 7 bar
